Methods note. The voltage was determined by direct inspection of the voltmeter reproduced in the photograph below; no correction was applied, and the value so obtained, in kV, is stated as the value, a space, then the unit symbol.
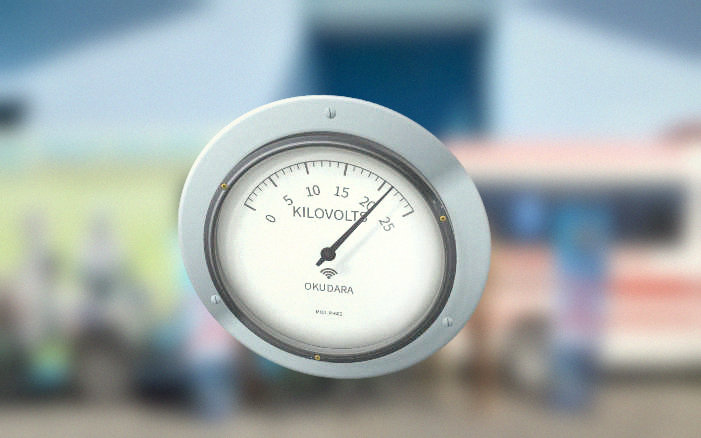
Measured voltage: 21 kV
